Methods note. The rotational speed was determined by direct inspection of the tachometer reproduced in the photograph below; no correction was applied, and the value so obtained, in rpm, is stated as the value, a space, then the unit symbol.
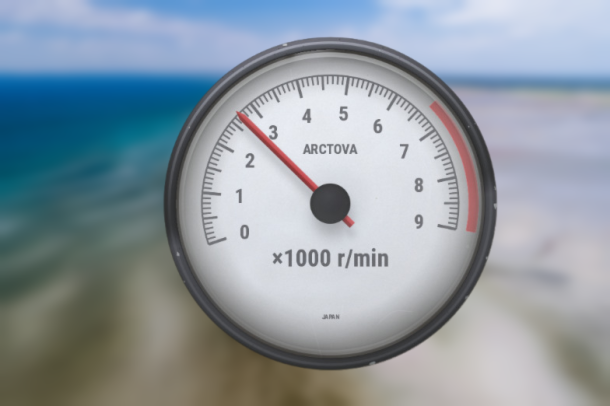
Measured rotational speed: 2700 rpm
